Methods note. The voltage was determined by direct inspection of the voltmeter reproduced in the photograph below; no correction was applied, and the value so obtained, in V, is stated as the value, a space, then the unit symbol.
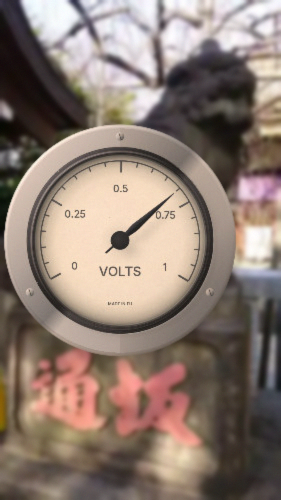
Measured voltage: 0.7 V
